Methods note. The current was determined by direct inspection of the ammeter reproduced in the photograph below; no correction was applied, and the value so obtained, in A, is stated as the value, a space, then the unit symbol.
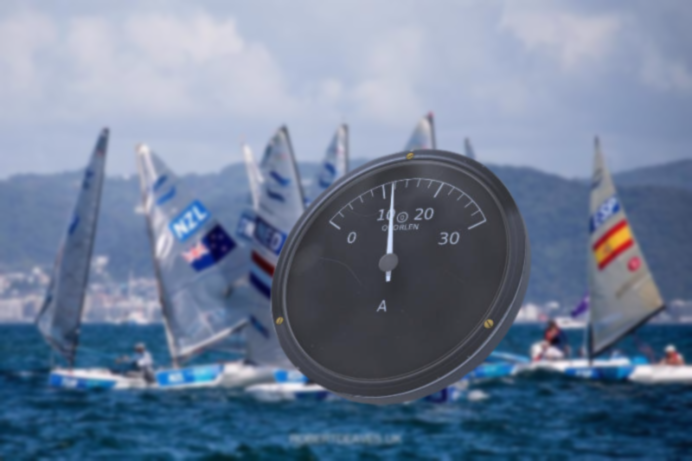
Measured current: 12 A
